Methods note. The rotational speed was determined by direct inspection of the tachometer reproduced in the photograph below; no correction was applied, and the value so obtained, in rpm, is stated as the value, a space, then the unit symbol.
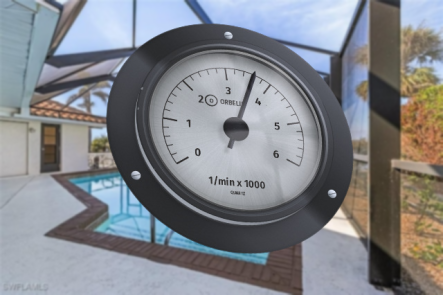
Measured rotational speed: 3600 rpm
